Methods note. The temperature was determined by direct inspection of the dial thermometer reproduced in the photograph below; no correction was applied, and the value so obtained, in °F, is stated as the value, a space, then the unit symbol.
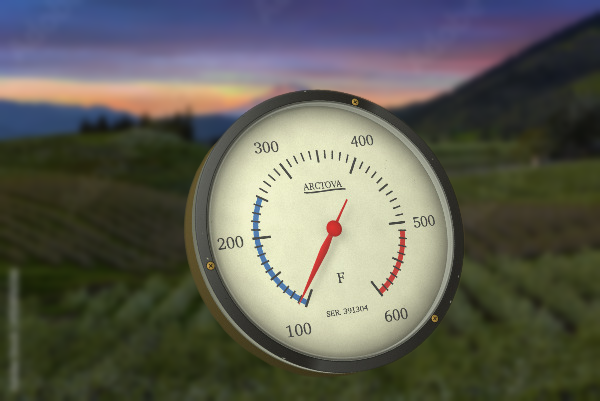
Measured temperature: 110 °F
